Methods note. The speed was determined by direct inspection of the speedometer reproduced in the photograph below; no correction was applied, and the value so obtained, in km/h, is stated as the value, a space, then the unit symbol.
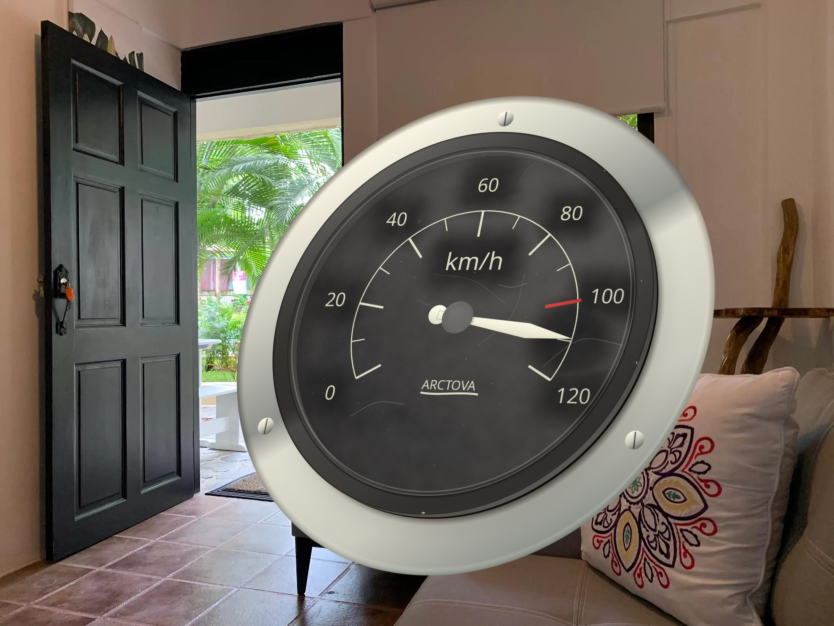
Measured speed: 110 km/h
